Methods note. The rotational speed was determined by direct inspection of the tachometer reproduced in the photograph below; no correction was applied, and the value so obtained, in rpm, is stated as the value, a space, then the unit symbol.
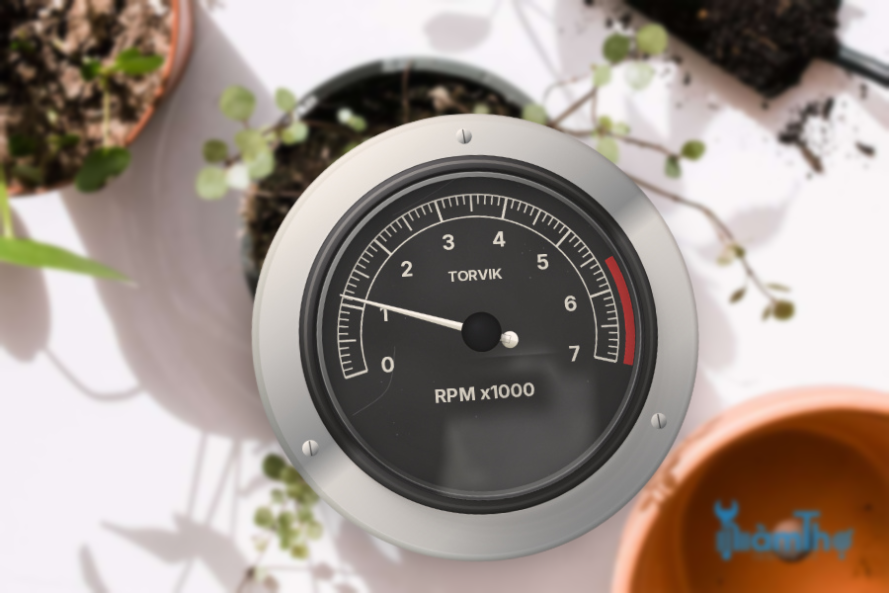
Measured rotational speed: 1100 rpm
